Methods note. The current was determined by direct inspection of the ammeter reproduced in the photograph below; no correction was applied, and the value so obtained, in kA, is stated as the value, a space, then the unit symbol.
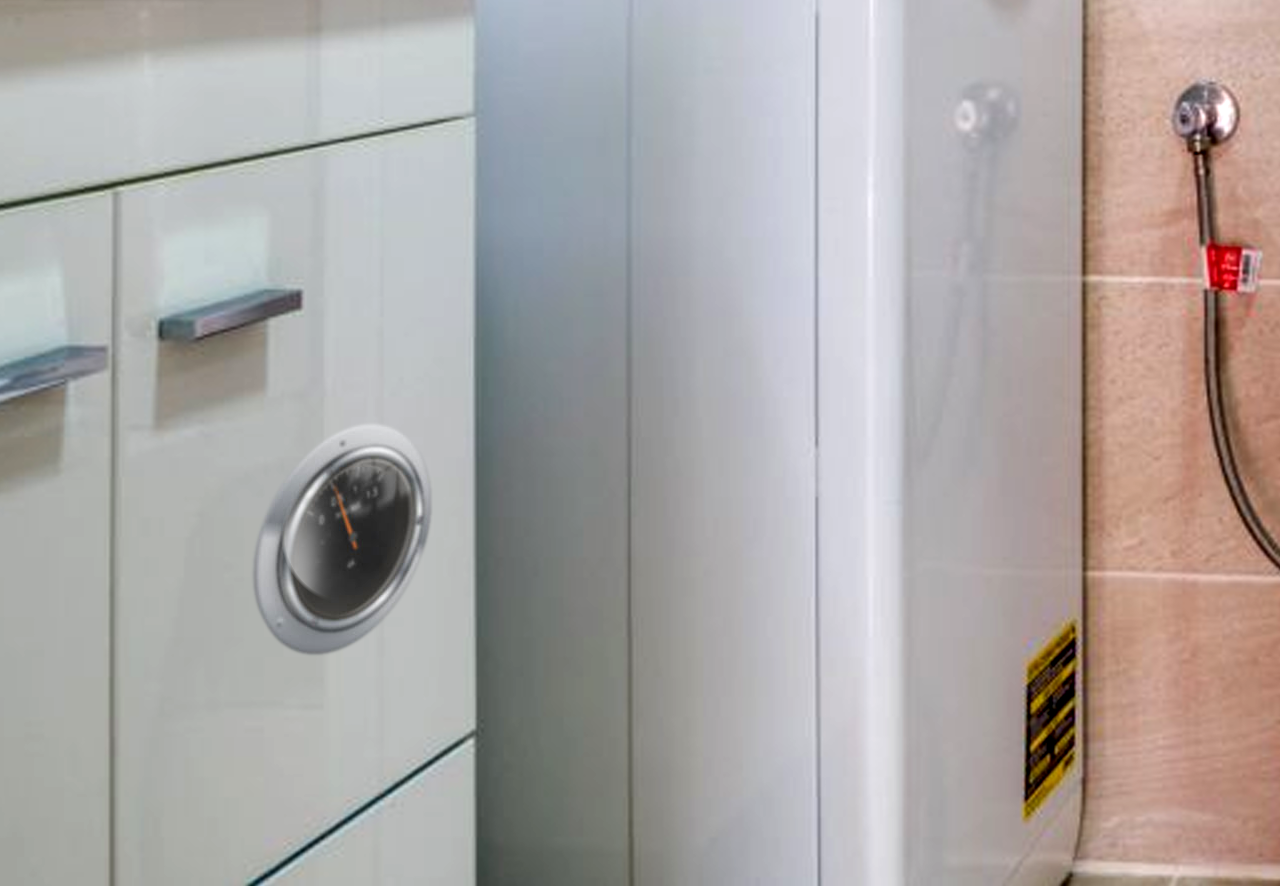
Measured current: 0.5 kA
